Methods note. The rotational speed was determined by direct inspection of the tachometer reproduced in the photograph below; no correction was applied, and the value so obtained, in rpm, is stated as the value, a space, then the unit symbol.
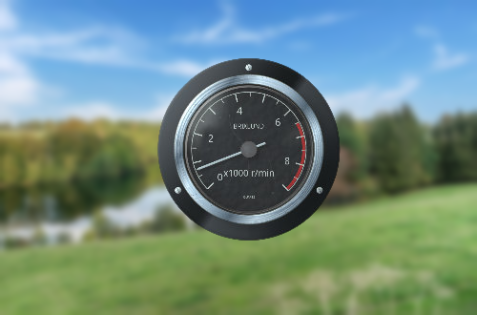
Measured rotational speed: 750 rpm
